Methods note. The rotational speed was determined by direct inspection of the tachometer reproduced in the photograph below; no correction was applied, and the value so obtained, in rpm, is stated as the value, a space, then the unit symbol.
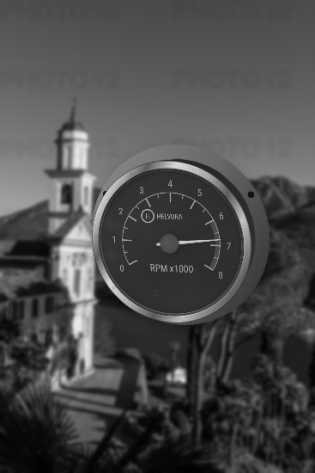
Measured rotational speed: 6750 rpm
